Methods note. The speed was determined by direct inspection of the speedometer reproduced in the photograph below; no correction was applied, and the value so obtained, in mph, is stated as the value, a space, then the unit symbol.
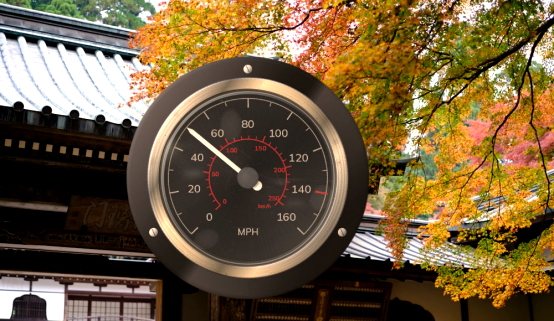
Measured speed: 50 mph
